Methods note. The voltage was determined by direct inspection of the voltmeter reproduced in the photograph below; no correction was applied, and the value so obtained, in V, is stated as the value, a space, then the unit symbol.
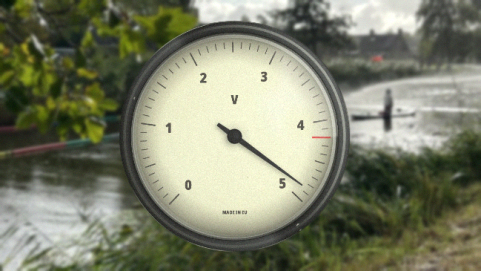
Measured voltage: 4.85 V
